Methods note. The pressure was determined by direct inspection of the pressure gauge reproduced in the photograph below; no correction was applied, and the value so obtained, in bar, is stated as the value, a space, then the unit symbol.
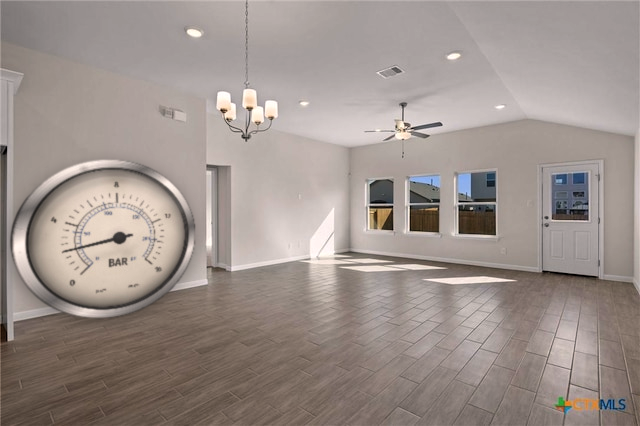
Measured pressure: 2 bar
